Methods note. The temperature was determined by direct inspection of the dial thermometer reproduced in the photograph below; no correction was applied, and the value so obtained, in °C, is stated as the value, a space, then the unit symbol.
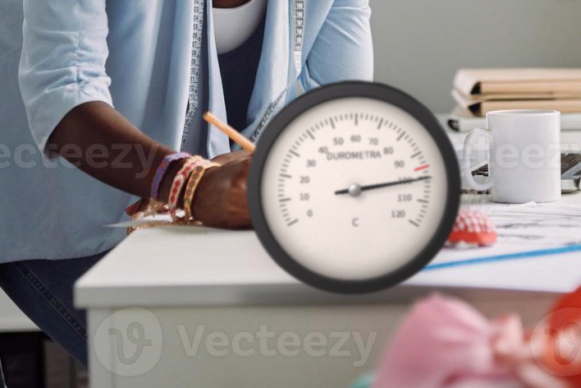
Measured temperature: 100 °C
